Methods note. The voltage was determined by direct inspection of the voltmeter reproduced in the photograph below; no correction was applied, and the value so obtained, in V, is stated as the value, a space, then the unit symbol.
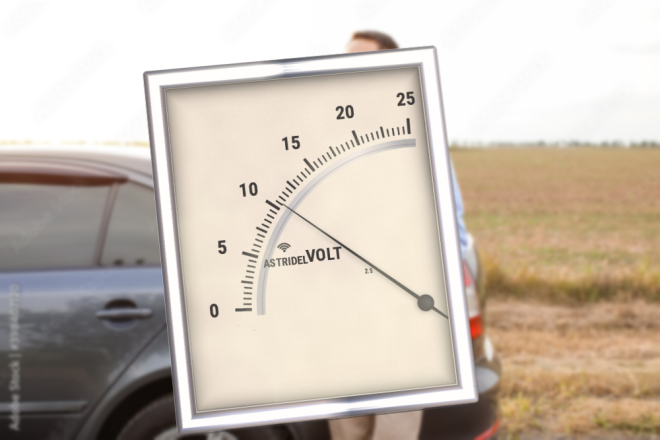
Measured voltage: 10.5 V
